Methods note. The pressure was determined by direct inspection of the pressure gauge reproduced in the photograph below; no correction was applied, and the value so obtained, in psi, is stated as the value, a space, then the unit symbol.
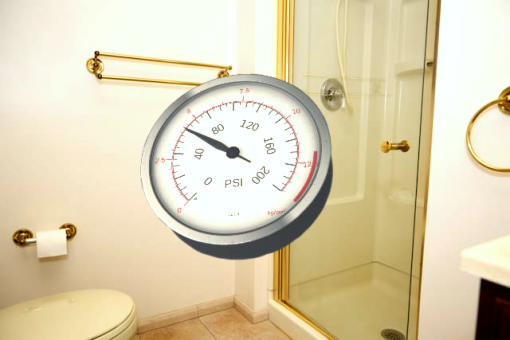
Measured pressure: 60 psi
